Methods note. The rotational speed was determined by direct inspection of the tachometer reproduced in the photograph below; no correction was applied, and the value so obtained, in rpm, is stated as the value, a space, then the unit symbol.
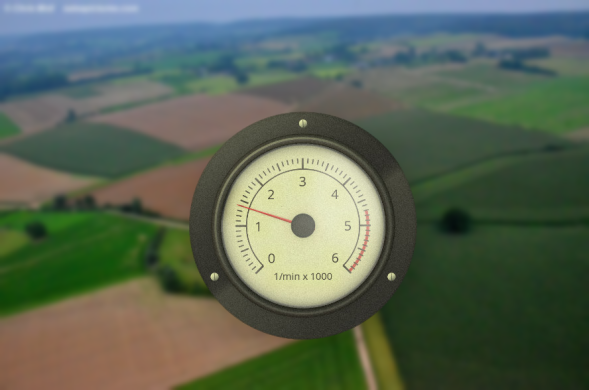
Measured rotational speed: 1400 rpm
